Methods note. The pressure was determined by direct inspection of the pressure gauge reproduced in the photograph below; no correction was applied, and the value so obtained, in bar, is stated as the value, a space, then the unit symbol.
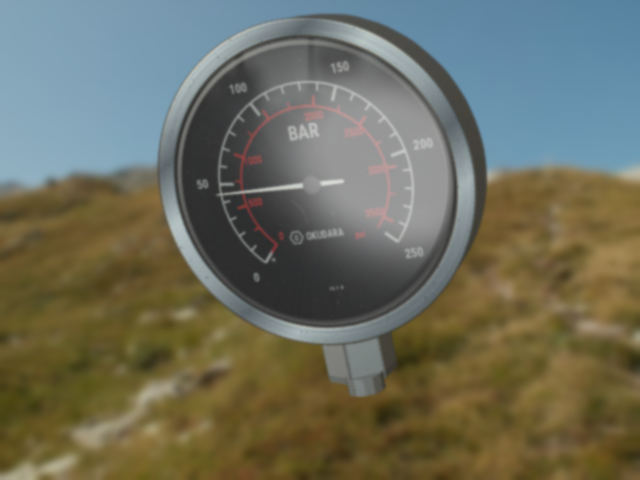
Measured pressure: 45 bar
